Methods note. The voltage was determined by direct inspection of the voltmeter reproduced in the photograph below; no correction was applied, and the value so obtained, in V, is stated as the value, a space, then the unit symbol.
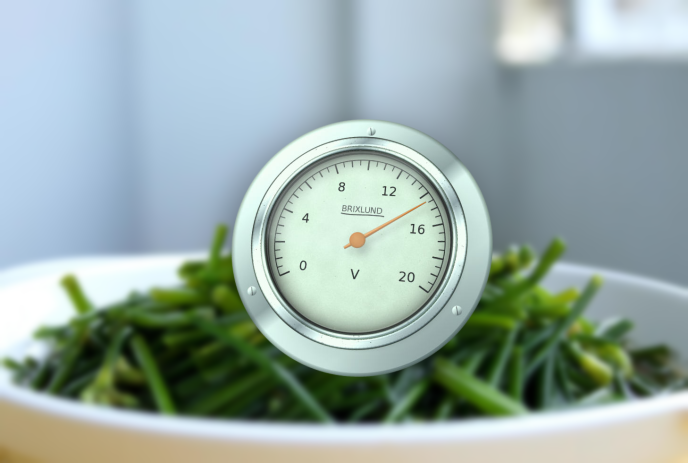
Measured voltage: 14.5 V
